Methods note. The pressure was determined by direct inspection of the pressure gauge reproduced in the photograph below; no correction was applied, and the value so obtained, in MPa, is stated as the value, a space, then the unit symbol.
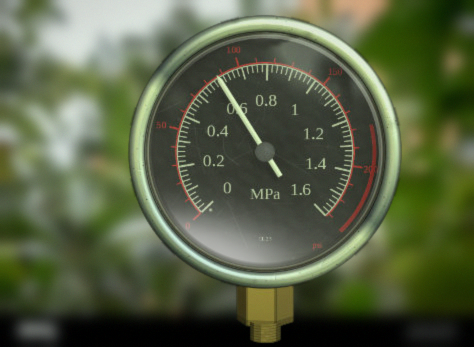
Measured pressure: 0.6 MPa
